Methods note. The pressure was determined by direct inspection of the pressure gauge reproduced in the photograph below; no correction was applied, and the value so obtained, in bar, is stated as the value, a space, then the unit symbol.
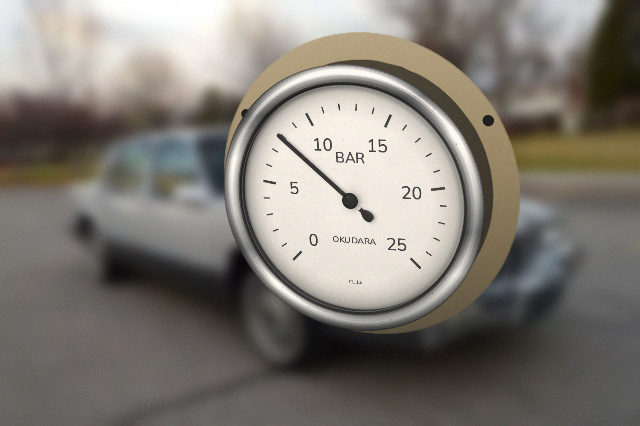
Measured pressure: 8 bar
